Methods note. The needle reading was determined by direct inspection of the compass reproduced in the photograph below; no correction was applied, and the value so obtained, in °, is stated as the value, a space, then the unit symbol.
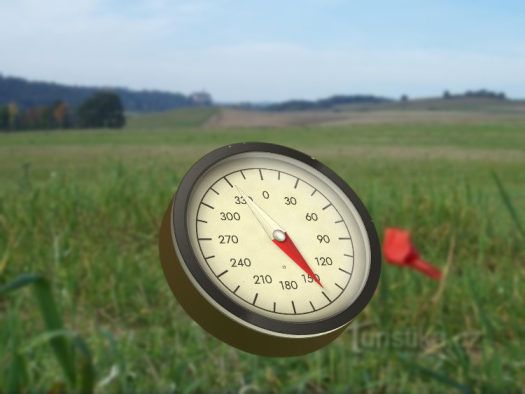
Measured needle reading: 150 °
